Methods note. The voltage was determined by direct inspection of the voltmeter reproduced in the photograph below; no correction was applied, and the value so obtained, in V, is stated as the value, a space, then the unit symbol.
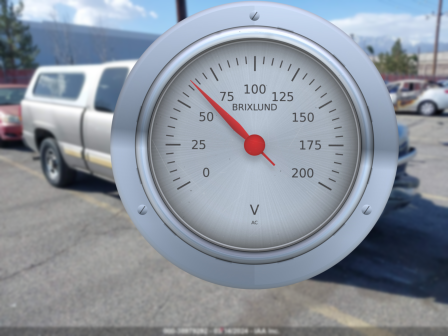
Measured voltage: 62.5 V
